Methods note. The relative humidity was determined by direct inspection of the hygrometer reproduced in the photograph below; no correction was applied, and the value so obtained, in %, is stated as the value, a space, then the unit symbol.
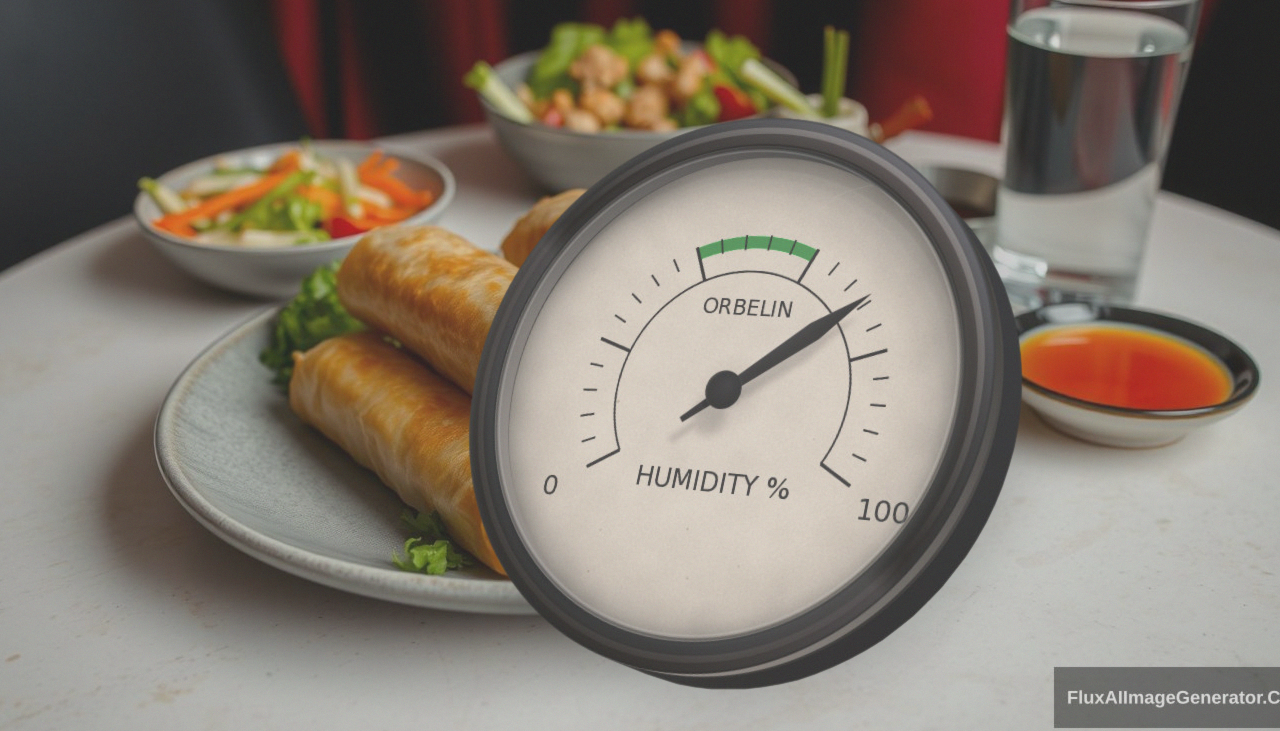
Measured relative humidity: 72 %
